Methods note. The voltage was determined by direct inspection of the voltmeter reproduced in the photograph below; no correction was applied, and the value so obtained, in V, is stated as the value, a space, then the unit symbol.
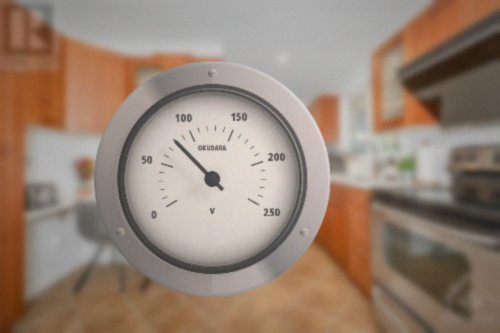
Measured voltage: 80 V
